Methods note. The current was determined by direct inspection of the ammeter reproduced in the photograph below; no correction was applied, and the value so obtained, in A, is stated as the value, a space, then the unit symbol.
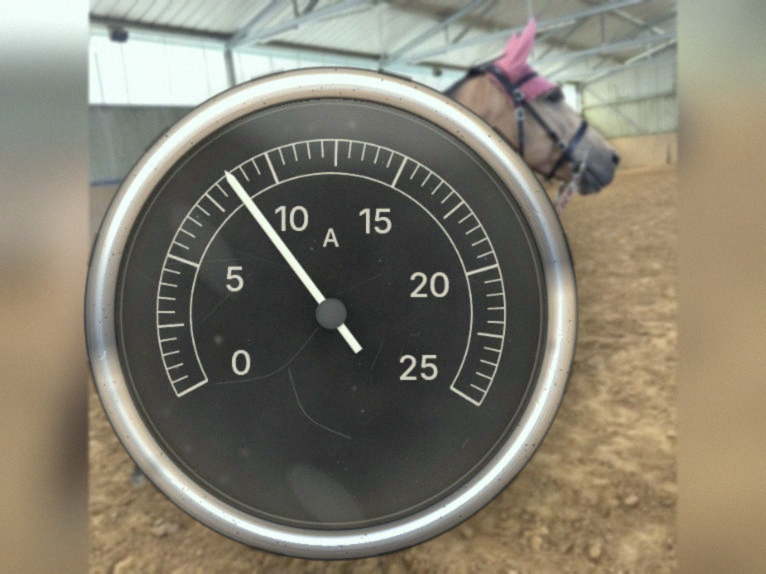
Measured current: 8.5 A
